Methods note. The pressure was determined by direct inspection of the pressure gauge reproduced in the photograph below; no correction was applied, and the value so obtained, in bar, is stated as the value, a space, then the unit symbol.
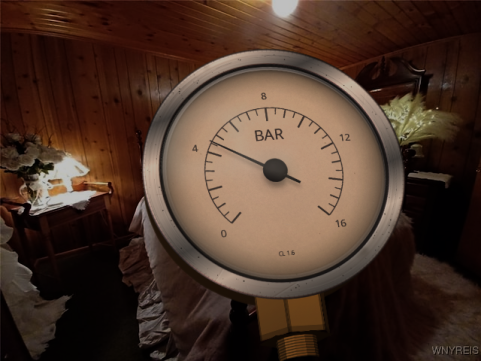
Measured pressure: 4.5 bar
